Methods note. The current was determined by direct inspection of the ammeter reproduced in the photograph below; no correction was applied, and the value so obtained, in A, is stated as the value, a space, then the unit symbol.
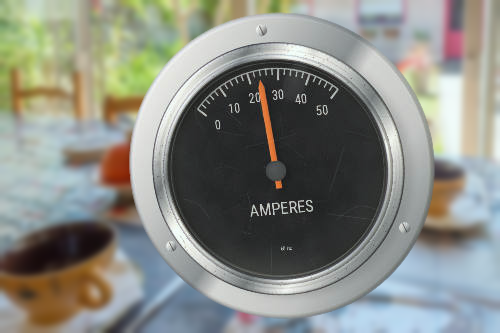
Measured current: 24 A
